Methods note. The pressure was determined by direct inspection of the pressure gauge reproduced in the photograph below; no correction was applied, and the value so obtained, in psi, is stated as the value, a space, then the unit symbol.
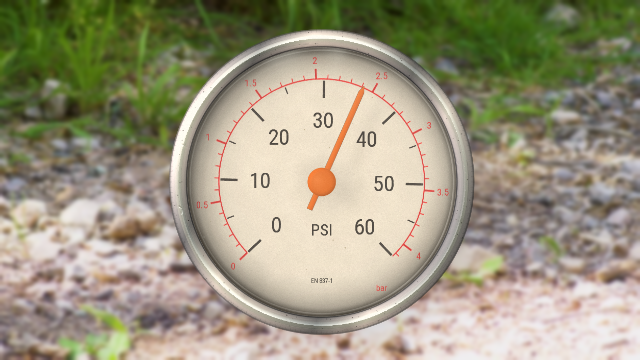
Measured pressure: 35 psi
